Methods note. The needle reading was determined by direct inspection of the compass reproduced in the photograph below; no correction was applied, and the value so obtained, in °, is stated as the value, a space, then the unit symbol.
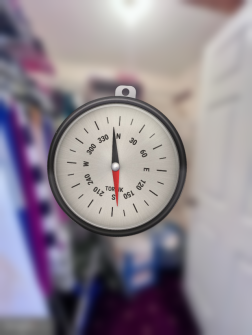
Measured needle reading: 172.5 °
